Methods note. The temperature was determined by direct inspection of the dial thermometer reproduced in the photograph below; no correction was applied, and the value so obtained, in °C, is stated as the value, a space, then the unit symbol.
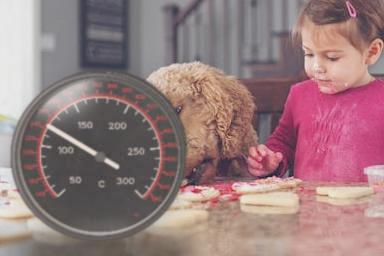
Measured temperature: 120 °C
